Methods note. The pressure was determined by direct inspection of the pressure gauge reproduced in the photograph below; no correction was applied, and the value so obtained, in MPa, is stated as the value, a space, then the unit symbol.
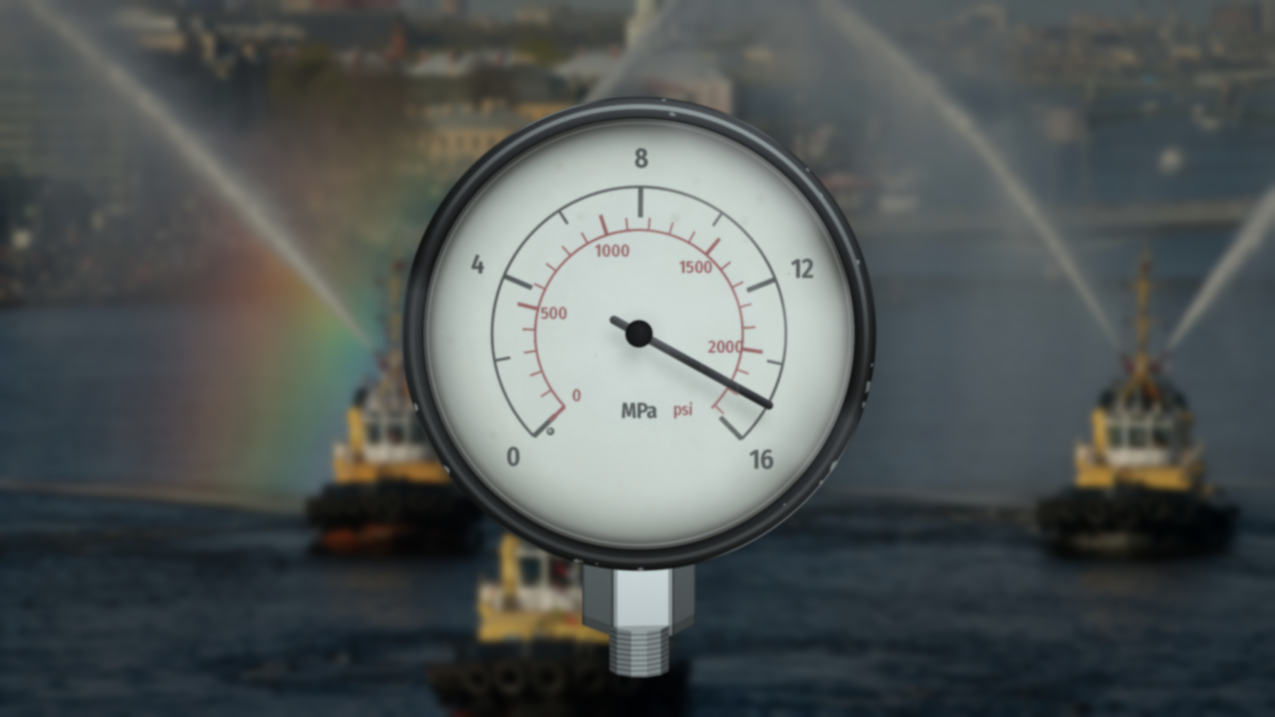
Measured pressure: 15 MPa
